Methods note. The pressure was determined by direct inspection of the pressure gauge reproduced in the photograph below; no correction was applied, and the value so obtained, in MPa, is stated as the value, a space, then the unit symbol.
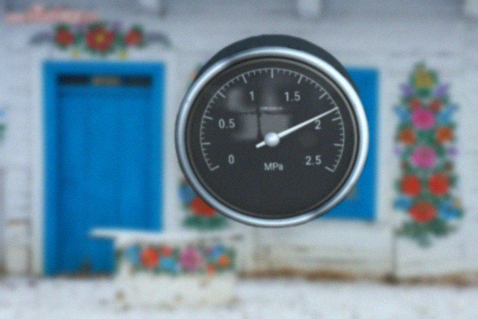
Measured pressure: 1.9 MPa
